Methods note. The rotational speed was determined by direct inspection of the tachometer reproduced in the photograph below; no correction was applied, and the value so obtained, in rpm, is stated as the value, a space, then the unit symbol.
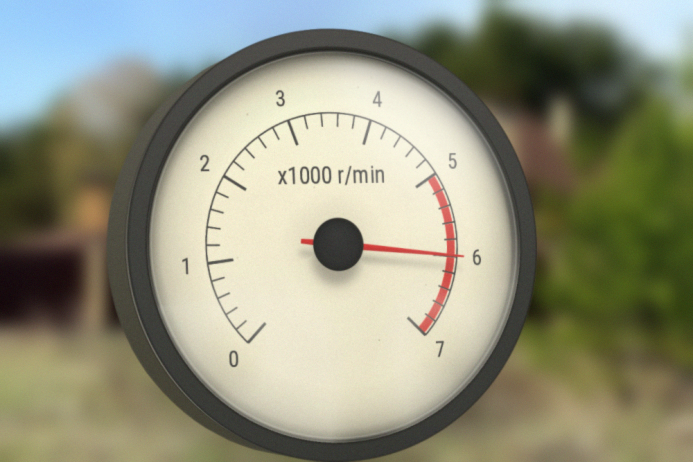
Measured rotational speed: 6000 rpm
